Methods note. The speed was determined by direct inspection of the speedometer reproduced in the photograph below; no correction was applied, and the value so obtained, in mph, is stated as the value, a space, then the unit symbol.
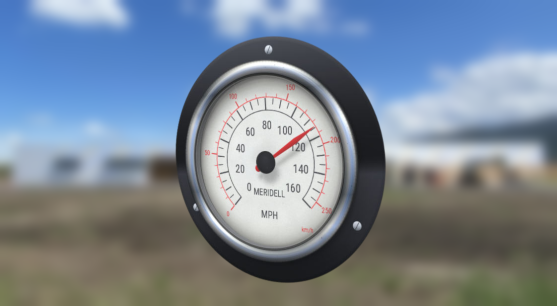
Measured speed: 115 mph
